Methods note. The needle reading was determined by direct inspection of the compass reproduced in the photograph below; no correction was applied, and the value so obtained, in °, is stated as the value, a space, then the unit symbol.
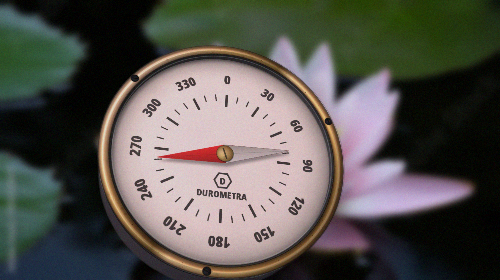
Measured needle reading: 260 °
